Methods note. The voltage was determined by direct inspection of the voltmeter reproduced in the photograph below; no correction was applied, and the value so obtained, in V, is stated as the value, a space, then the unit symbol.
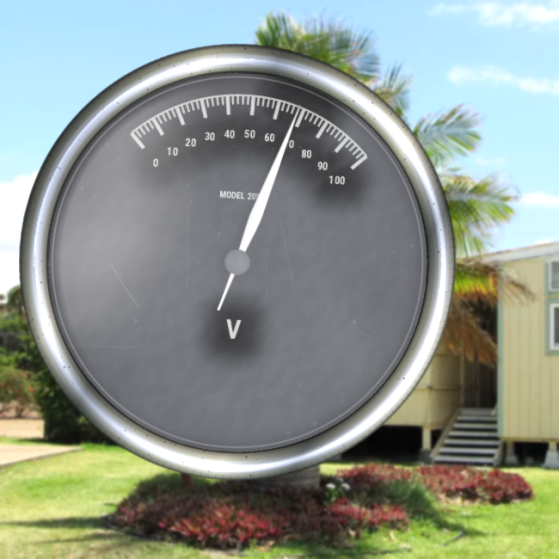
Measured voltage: 68 V
